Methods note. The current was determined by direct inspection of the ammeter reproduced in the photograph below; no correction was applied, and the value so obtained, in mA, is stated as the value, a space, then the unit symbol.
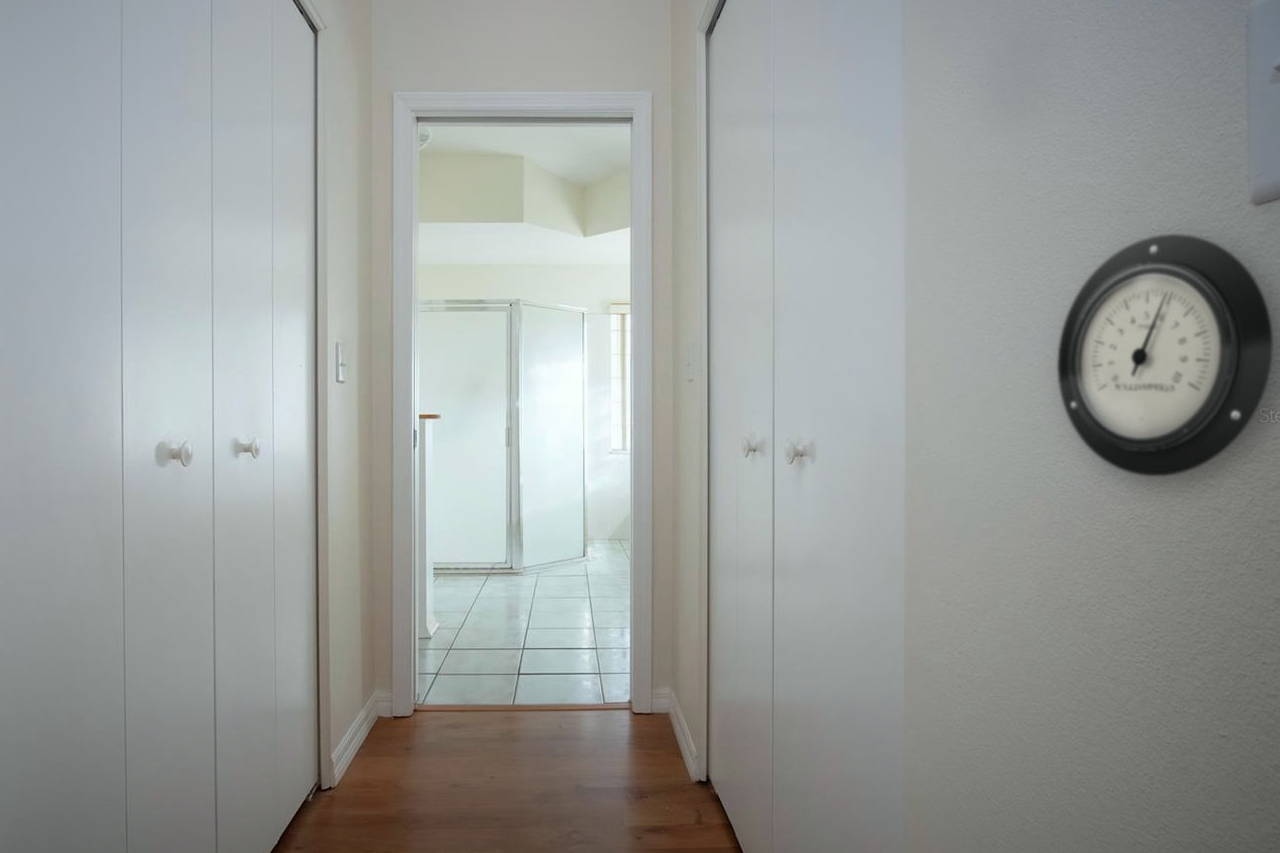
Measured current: 6 mA
